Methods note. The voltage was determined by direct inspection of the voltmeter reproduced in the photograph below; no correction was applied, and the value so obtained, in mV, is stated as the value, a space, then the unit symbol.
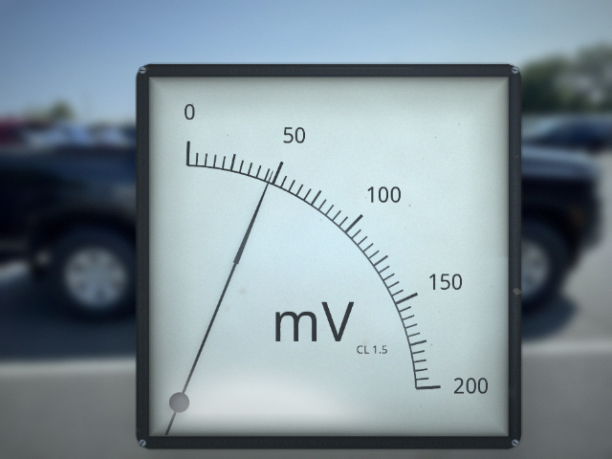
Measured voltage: 47.5 mV
